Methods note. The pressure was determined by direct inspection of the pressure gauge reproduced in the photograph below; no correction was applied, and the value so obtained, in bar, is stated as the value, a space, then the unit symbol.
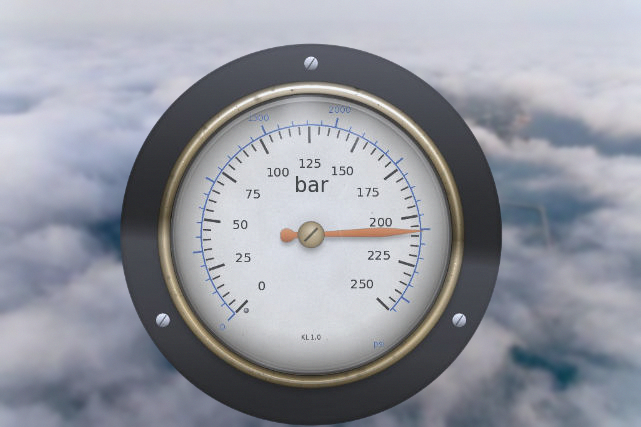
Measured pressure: 207.5 bar
